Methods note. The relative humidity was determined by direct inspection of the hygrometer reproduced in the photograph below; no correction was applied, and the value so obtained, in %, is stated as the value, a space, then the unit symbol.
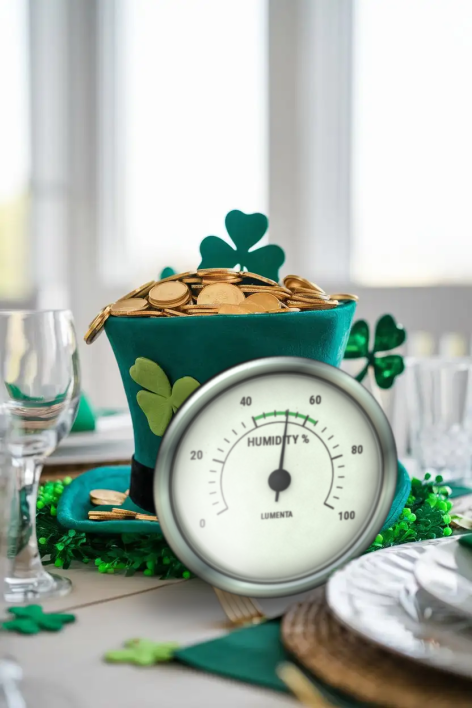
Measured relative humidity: 52 %
